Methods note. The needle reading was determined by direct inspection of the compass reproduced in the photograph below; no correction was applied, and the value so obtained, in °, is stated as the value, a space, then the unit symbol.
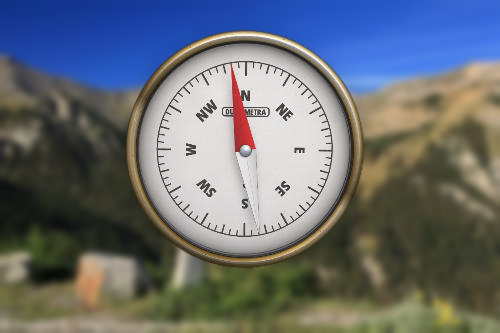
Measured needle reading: 350 °
